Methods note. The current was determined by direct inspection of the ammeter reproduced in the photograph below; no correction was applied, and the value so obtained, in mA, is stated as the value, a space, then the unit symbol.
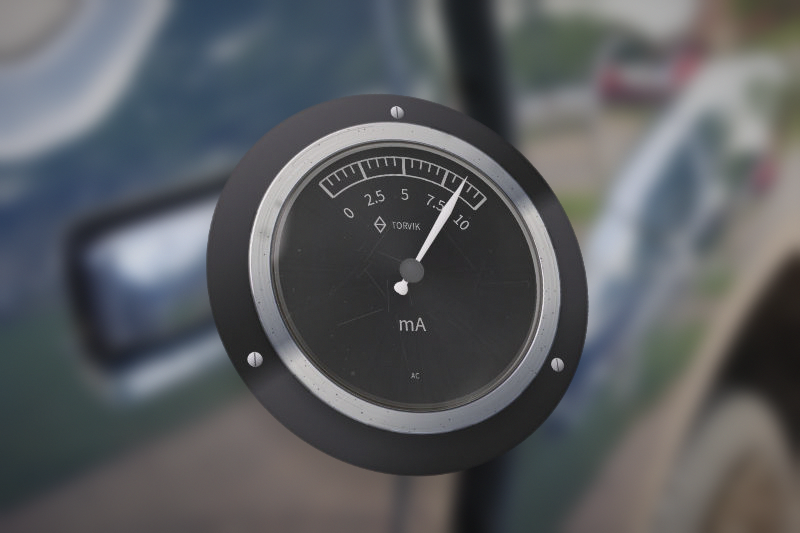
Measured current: 8.5 mA
